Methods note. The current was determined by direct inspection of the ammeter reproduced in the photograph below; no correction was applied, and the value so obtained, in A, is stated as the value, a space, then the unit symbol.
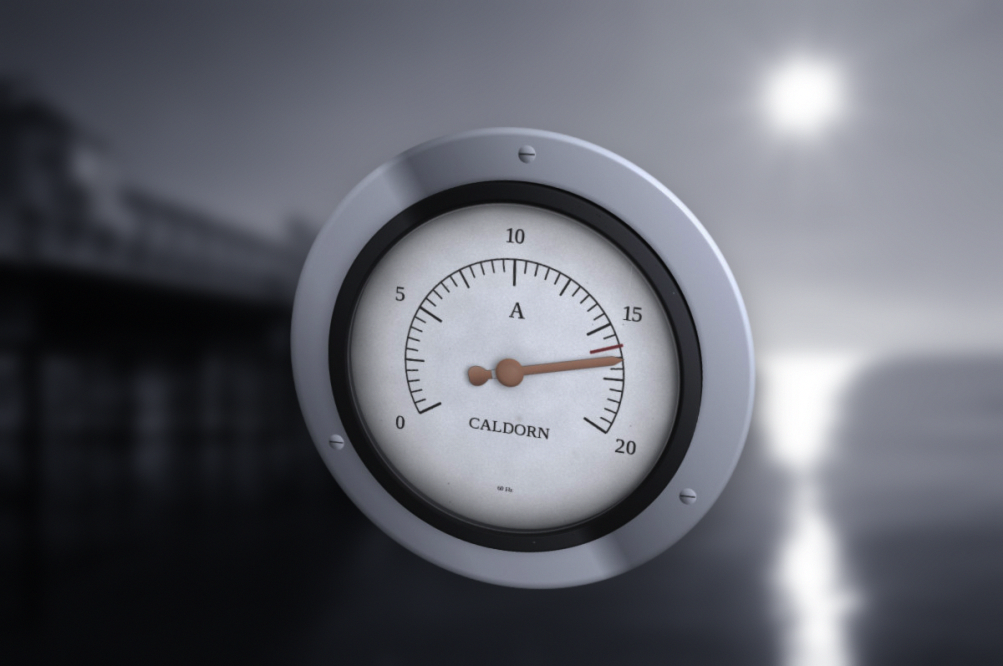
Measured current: 16.5 A
